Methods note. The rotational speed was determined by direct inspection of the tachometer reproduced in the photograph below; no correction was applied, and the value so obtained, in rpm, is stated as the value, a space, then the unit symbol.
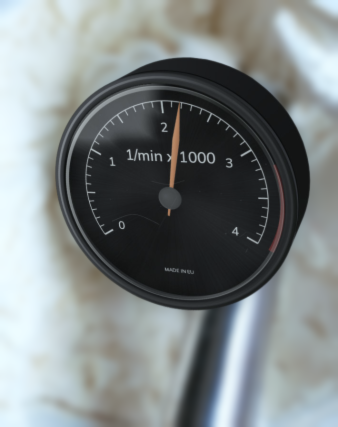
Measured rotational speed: 2200 rpm
